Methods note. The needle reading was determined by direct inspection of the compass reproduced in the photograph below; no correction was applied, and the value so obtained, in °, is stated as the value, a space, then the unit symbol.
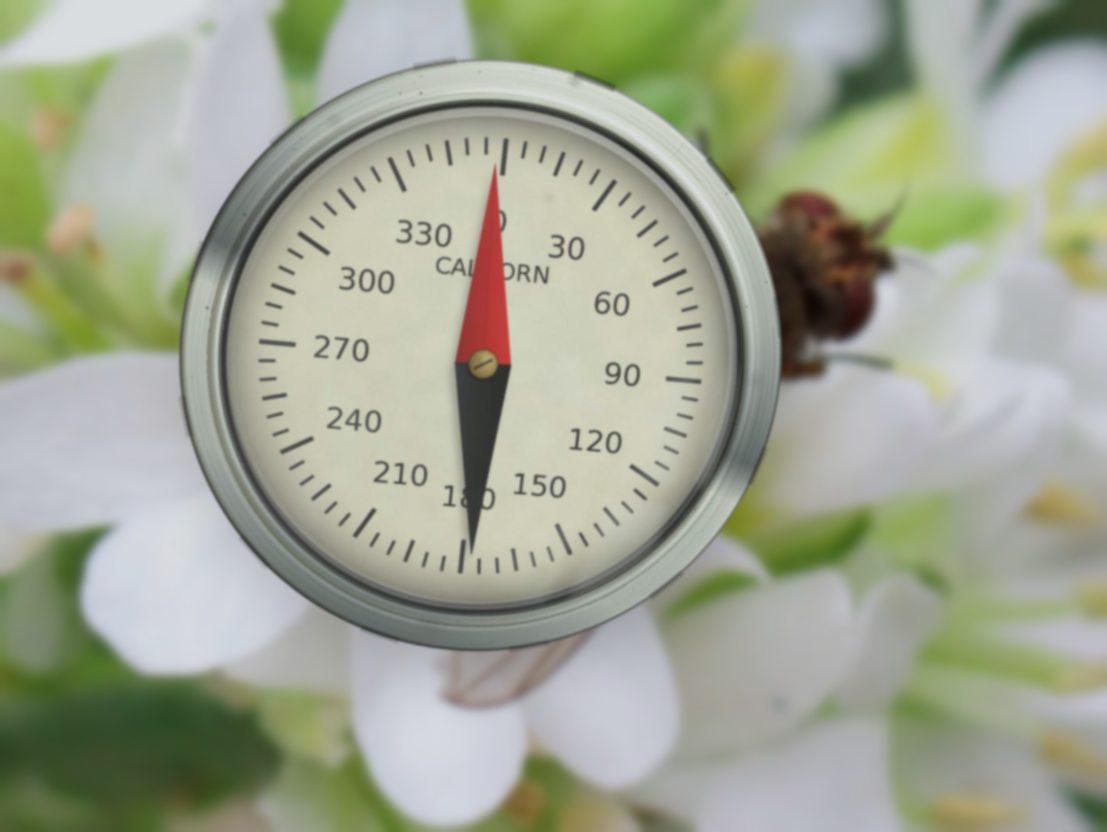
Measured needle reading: 357.5 °
